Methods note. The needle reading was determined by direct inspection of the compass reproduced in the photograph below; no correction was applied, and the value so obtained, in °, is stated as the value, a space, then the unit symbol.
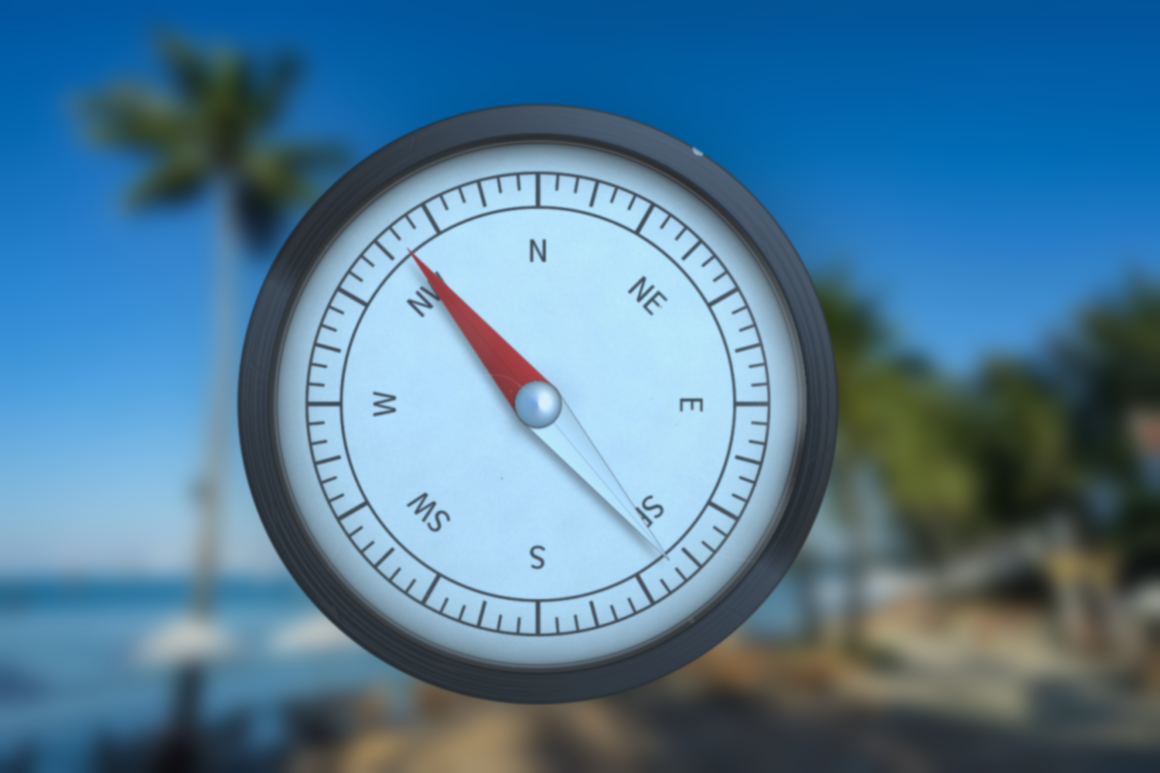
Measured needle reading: 320 °
